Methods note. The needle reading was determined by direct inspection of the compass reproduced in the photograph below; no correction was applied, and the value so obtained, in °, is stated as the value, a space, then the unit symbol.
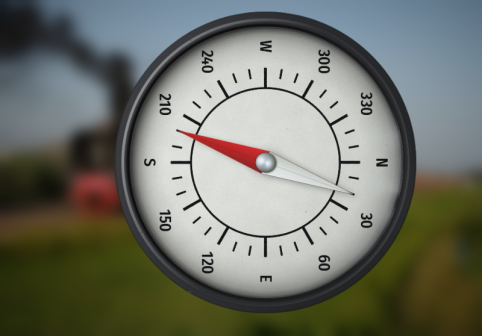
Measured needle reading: 200 °
